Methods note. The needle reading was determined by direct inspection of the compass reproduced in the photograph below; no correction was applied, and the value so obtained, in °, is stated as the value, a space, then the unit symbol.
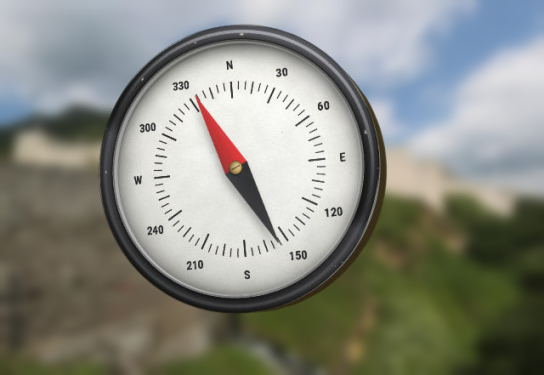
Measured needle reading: 335 °
